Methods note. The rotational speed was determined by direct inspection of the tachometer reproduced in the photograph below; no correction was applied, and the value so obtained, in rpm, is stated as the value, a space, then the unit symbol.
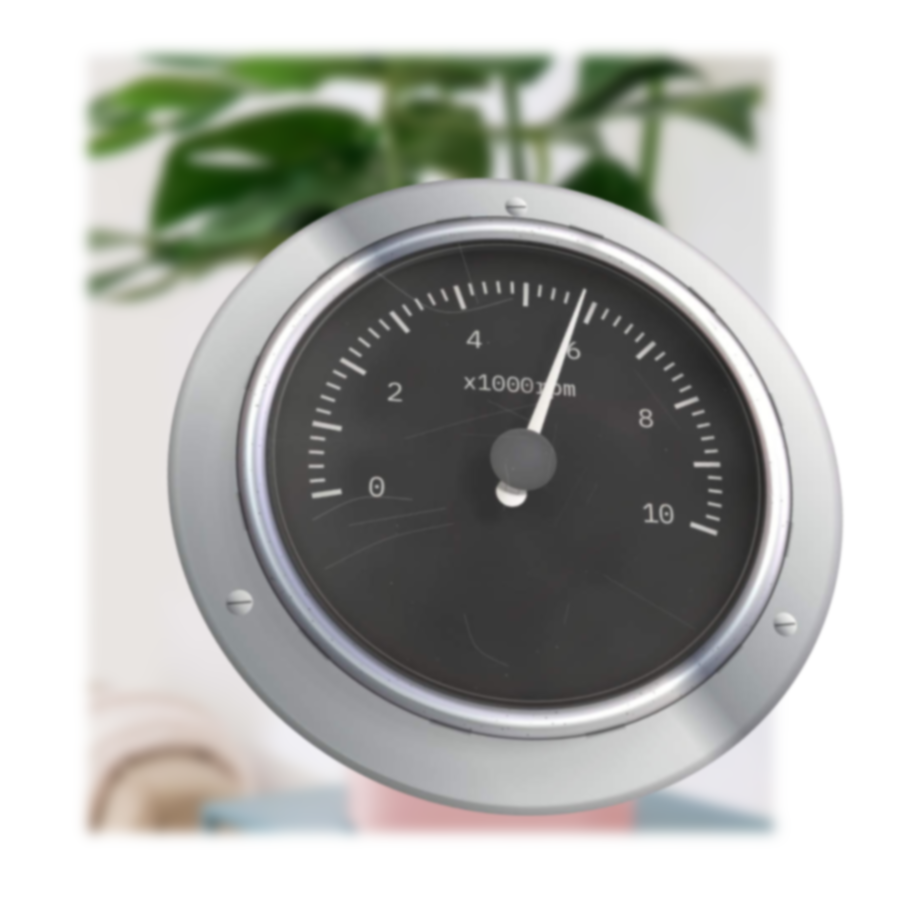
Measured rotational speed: 5800 rpm
